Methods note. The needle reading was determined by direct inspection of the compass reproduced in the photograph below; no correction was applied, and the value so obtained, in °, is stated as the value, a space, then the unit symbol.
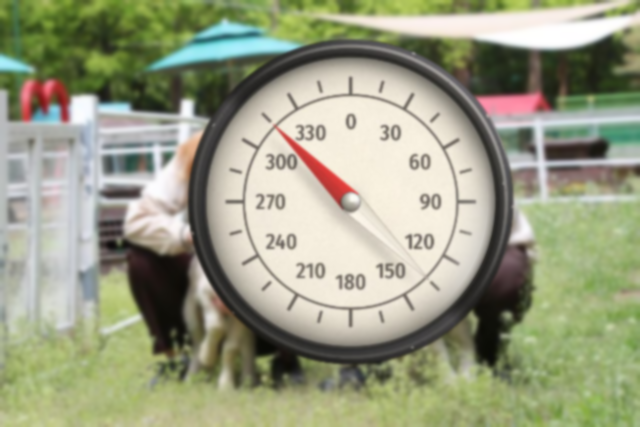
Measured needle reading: 315 °
